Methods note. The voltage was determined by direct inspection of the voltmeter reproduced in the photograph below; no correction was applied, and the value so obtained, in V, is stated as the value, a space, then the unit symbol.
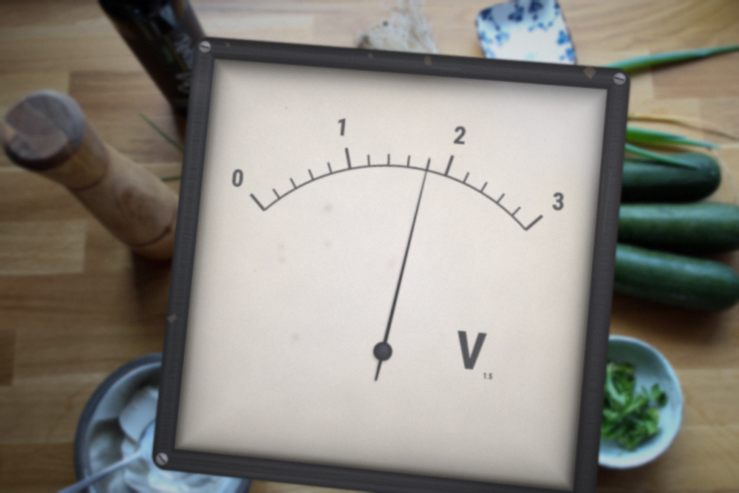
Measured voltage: 1.8 V
